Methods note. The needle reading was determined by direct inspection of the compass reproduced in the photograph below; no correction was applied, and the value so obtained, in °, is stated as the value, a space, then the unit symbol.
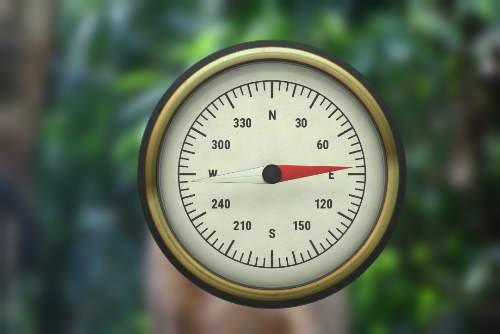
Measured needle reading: 85 °
